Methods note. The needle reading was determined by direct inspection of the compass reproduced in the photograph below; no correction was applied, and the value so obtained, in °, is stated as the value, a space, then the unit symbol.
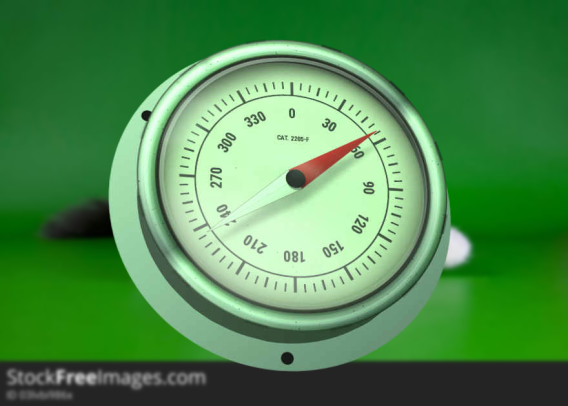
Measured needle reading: 55 °
